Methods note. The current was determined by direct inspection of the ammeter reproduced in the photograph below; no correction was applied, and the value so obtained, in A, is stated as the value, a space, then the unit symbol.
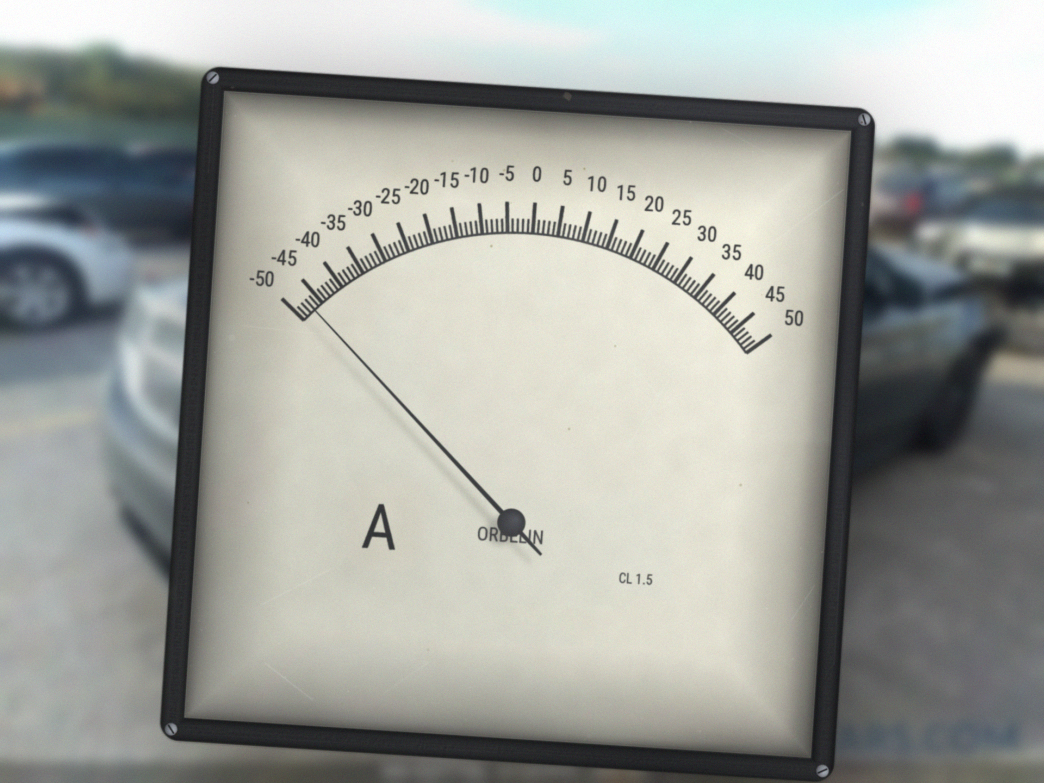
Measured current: -47 A
